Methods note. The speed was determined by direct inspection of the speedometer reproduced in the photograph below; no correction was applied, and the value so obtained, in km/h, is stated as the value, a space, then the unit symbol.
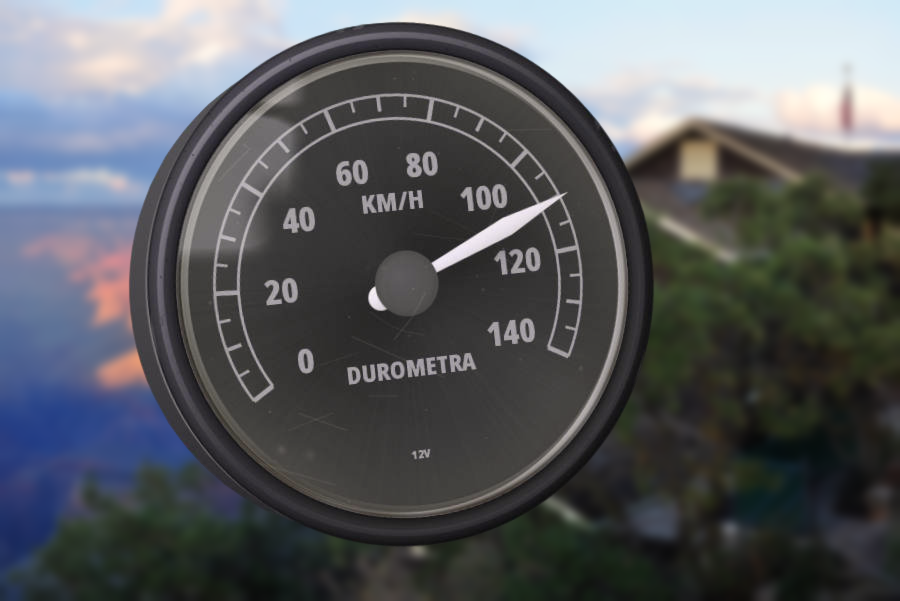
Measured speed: 110 km/h
